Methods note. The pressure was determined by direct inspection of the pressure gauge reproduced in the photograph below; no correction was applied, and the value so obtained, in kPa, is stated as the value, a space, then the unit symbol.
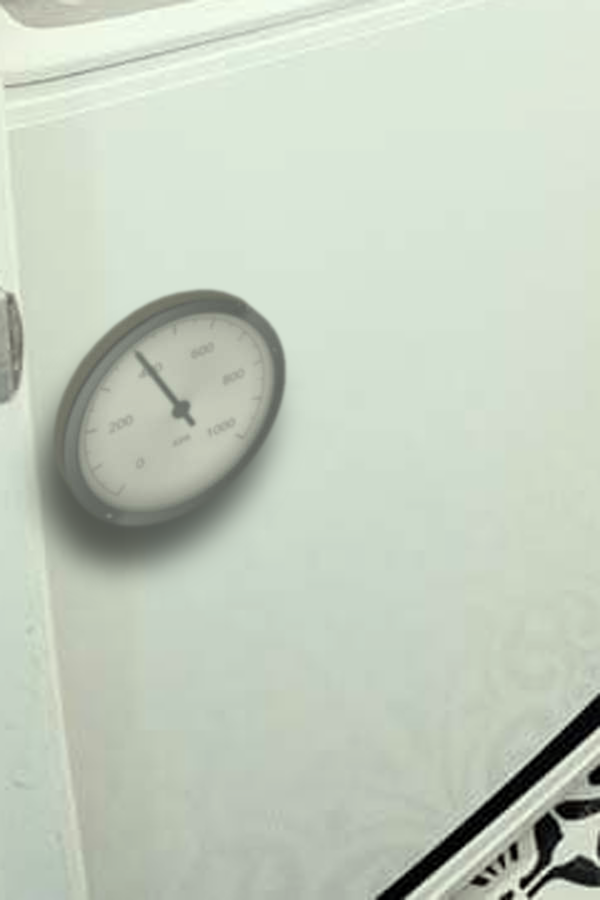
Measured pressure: 400 kPa
